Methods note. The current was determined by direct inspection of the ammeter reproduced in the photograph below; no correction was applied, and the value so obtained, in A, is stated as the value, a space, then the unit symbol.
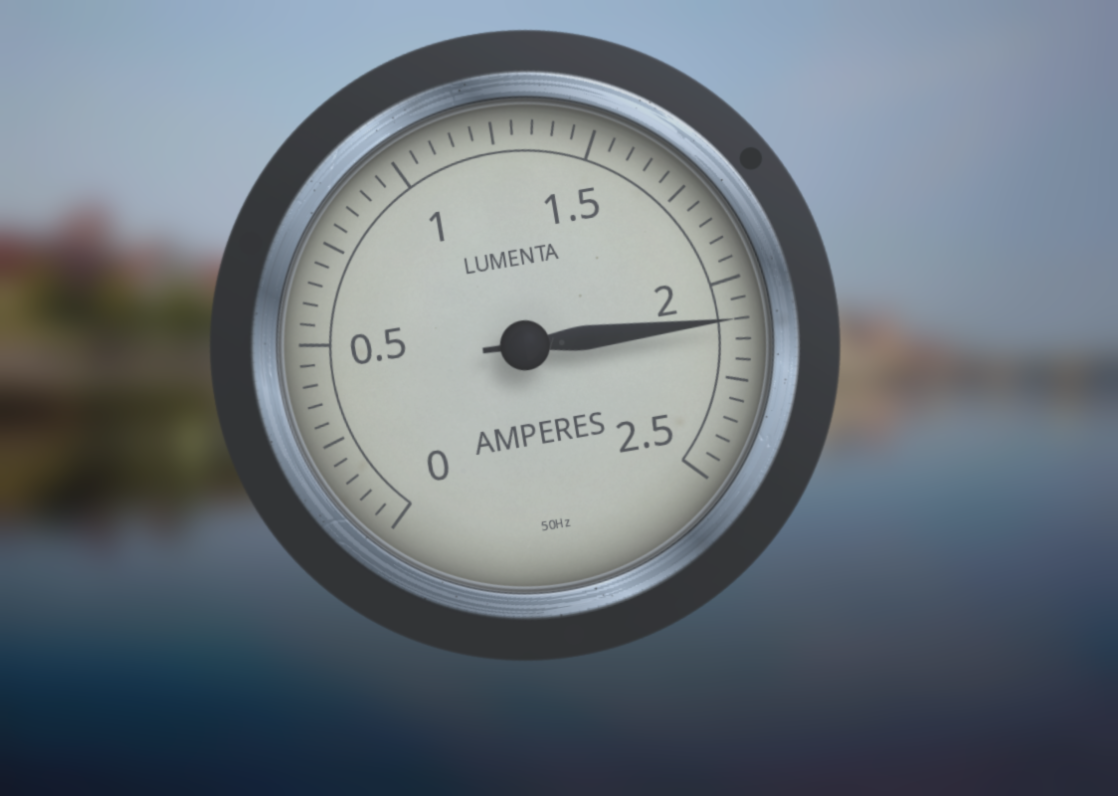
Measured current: 2.1 A
